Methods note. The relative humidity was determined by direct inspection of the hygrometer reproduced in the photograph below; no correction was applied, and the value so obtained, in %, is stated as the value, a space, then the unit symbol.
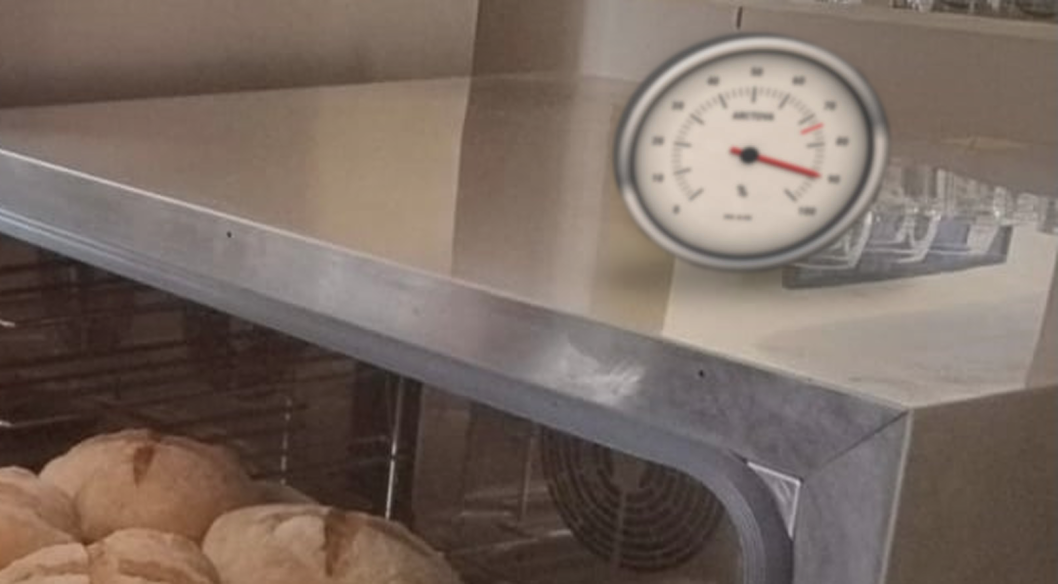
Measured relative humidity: 90 %
